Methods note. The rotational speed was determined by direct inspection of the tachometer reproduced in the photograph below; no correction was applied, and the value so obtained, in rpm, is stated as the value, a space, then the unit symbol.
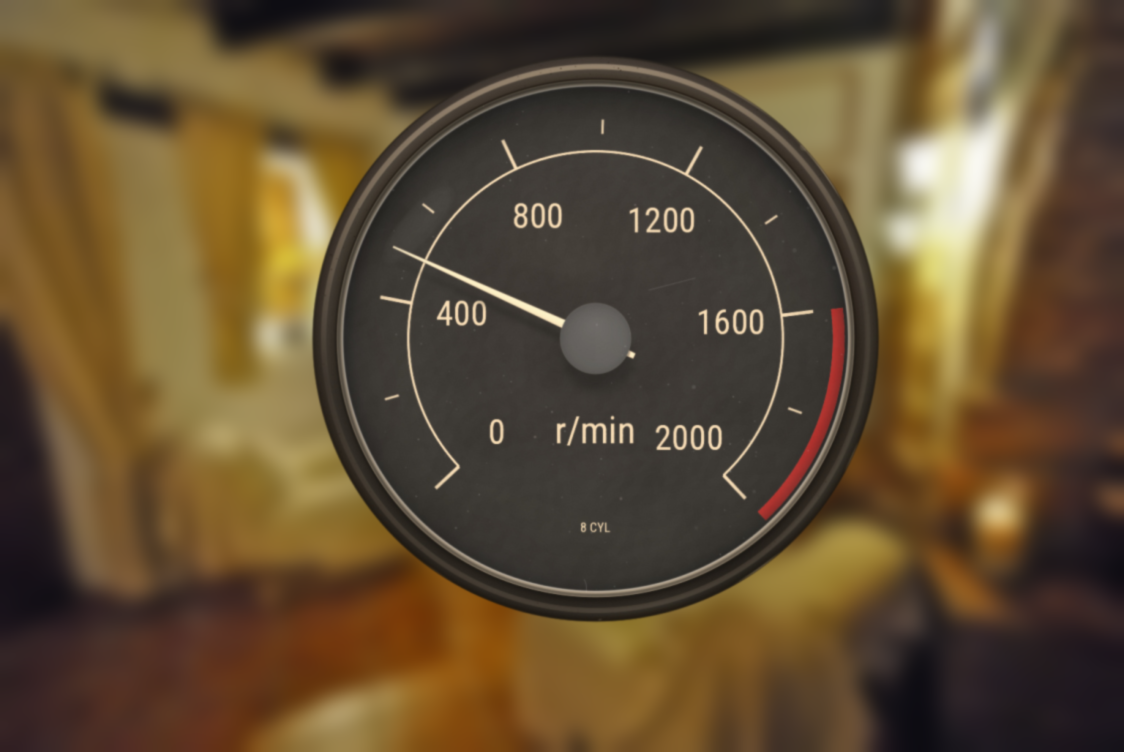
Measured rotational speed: 500 rpm
